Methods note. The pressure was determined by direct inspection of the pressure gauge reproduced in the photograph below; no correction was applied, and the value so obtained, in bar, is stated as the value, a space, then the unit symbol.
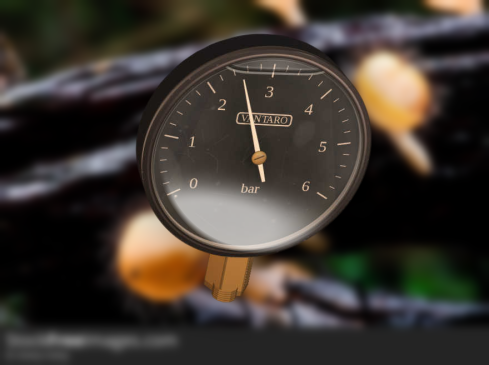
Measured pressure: 2.5 bar
